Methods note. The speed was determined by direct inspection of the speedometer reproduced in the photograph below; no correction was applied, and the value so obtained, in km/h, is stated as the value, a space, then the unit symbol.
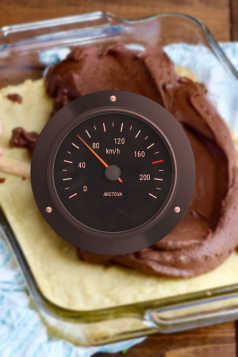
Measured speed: 70 km/h
